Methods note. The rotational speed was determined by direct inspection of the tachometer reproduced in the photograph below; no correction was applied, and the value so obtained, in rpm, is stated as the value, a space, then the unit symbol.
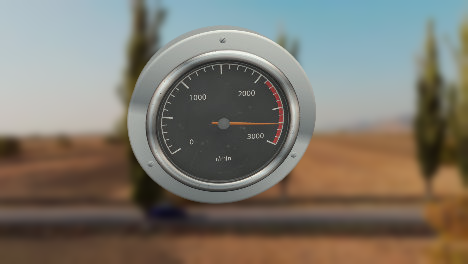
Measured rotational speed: 2700 rpm
